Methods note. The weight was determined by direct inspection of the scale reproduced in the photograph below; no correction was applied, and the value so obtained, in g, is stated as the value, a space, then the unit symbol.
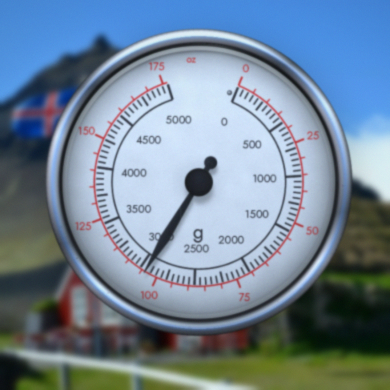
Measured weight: 2950 g
